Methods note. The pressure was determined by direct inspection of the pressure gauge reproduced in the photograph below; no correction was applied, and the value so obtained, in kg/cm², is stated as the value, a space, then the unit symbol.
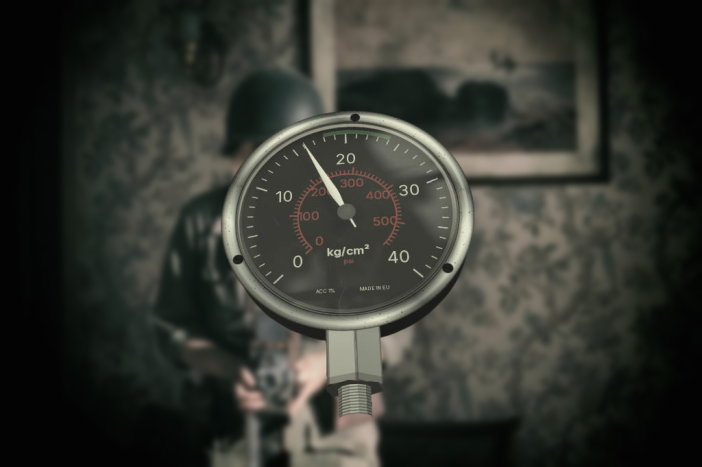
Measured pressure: 16 kg/cm²
